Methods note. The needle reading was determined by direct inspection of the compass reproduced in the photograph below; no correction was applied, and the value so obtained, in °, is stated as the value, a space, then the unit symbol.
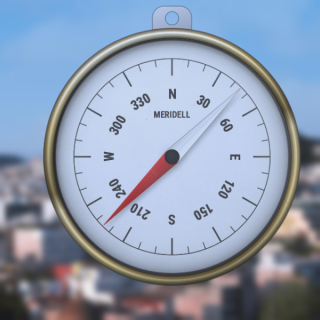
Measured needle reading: 225 °
